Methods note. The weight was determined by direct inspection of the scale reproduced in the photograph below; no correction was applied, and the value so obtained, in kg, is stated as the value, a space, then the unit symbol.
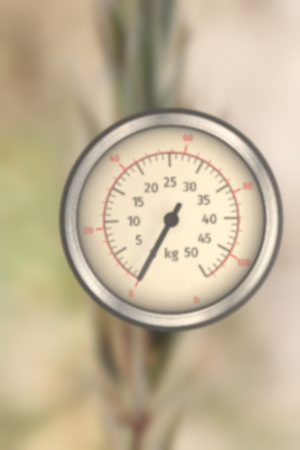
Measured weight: 0 kg
